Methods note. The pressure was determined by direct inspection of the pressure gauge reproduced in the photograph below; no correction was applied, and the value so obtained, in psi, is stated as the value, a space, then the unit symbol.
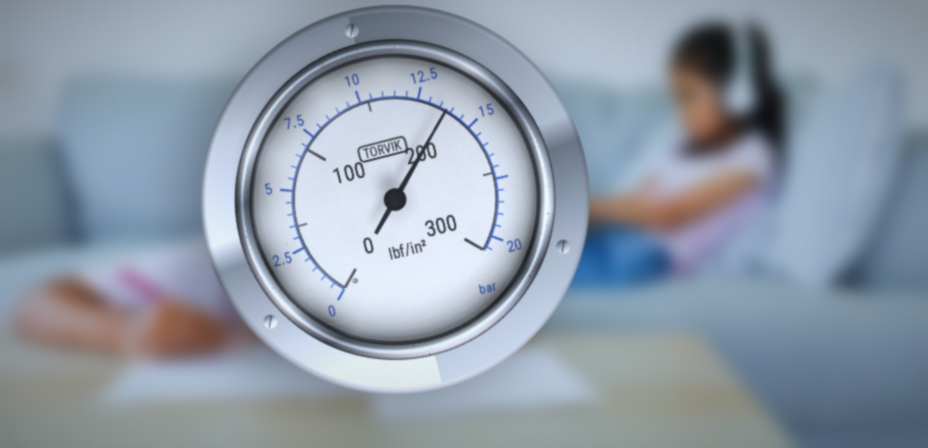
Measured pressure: 200 psi
